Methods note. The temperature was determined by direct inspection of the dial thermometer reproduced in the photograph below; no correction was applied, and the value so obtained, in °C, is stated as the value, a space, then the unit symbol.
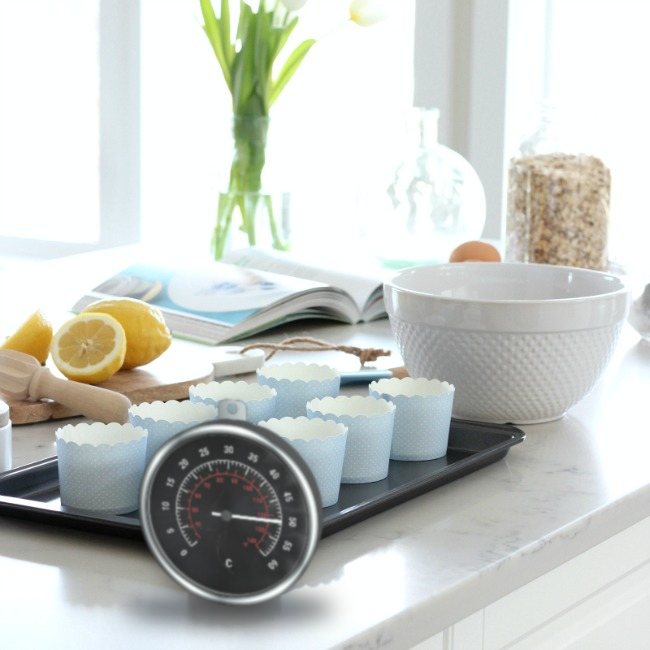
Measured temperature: 50 °C
